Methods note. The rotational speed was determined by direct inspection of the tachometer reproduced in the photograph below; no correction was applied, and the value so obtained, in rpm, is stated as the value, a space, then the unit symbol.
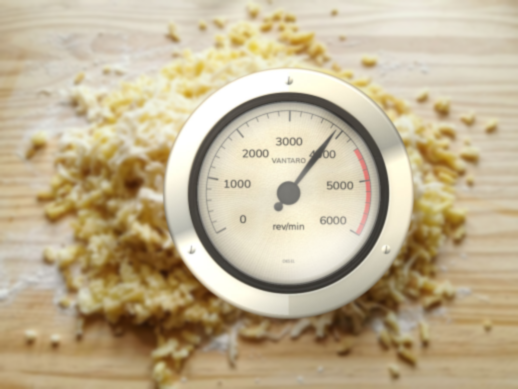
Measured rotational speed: 3900 rpm
